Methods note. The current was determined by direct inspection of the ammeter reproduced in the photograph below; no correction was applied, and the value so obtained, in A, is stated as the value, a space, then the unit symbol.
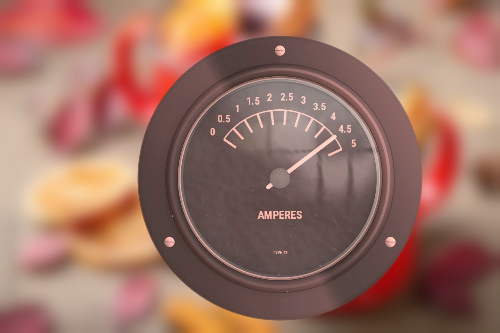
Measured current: 4.5 A
